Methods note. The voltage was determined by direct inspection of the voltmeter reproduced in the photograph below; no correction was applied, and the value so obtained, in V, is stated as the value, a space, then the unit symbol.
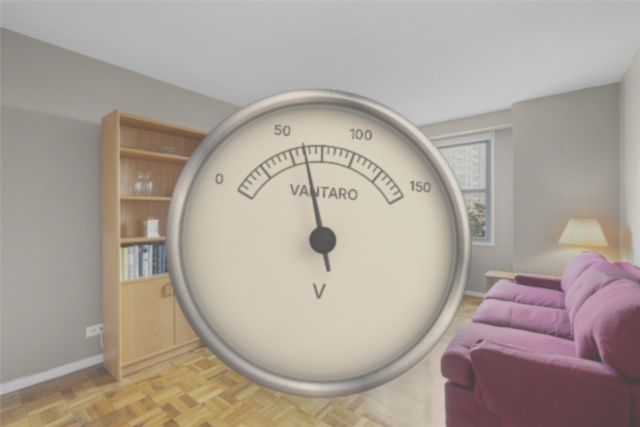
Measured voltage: 60 V
